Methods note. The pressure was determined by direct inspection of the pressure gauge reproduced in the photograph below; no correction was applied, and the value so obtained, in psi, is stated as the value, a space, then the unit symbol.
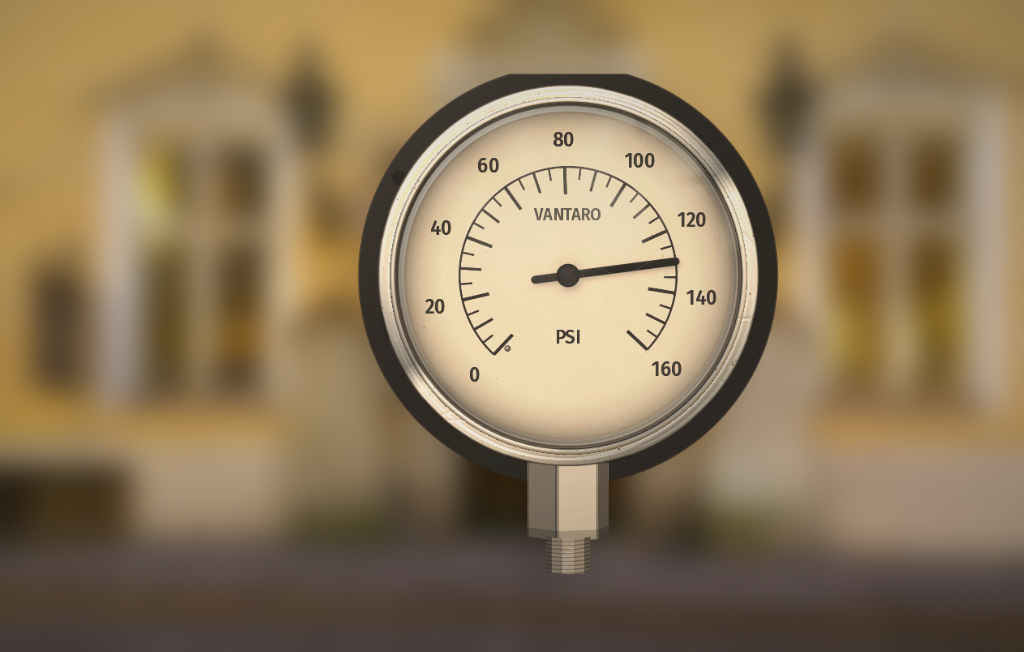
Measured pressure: 130 psi
